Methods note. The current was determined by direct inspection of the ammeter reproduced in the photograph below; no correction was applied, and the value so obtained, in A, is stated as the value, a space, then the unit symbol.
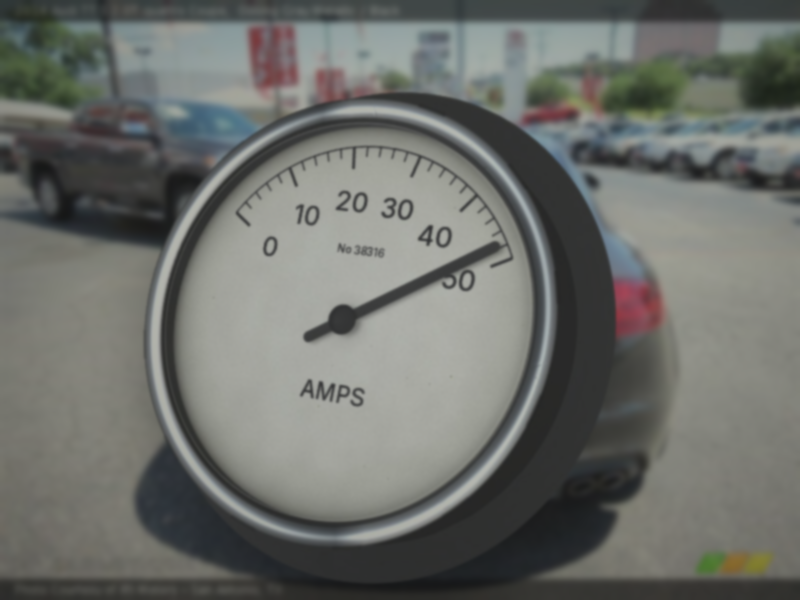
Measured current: 48 A
